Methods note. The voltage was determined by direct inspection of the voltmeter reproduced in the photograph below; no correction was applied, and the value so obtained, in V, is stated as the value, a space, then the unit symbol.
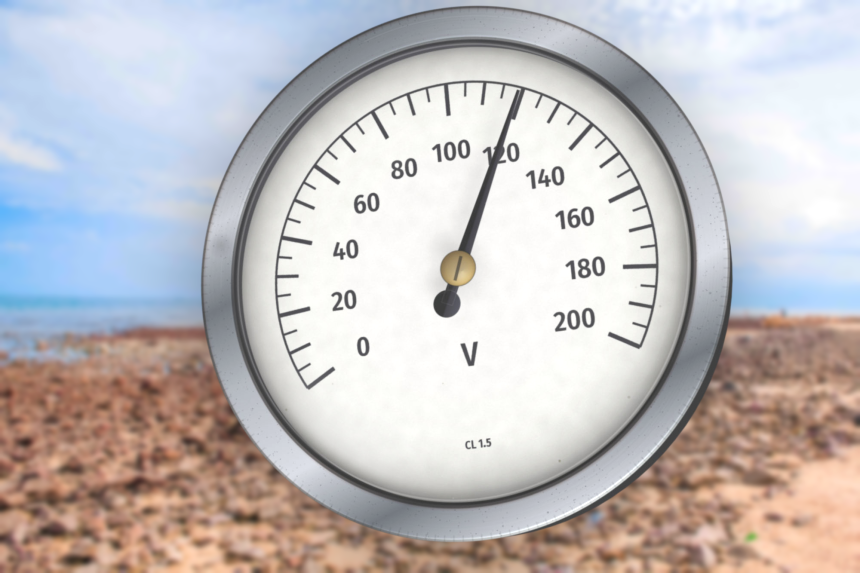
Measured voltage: 120 V
